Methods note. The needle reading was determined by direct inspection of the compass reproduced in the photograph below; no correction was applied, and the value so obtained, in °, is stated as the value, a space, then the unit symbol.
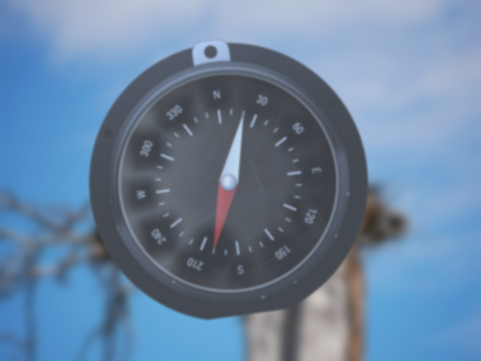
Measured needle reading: 200 °
